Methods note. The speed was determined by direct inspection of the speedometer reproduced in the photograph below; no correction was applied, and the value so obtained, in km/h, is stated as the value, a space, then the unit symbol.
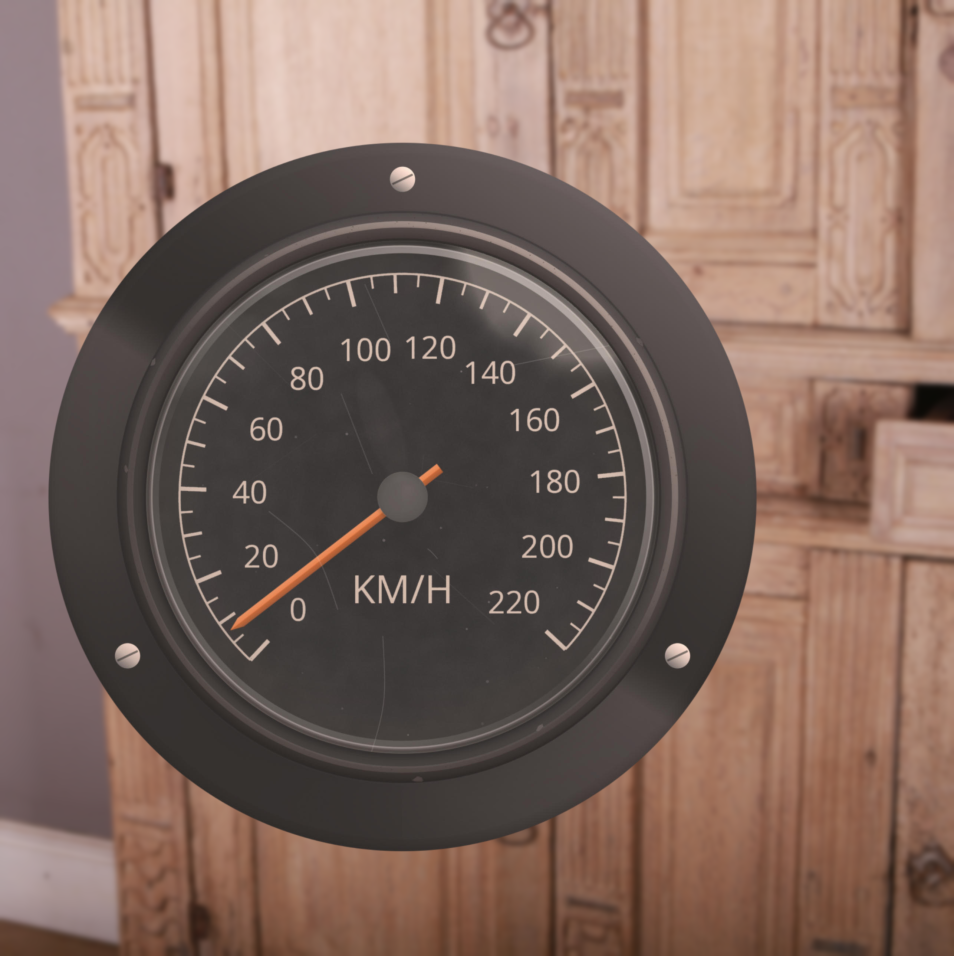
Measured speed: 7.5 km/h
